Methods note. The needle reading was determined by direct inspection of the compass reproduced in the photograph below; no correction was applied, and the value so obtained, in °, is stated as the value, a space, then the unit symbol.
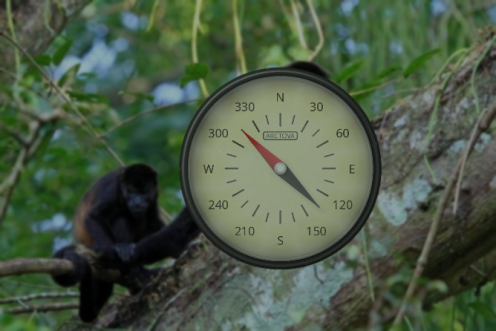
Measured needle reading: 315 °
